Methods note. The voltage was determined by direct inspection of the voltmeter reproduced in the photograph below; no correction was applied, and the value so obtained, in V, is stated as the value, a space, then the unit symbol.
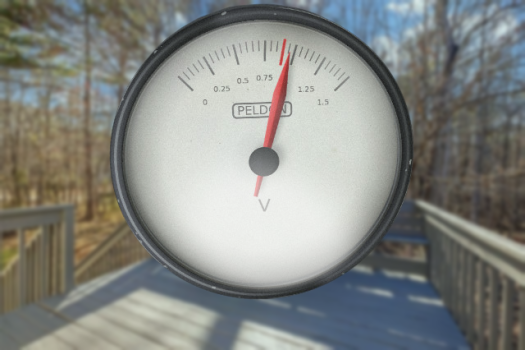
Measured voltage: 0.95 V
